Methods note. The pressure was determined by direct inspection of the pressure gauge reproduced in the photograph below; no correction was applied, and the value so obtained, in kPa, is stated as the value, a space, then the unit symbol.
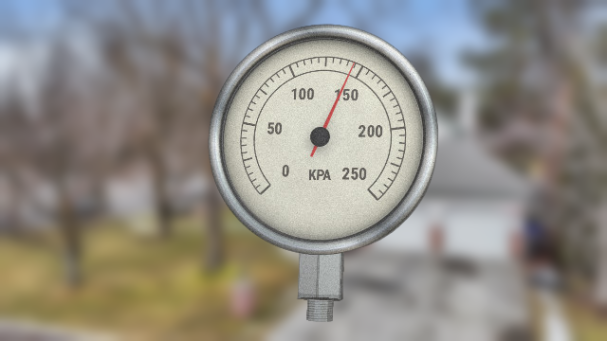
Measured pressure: 145 kPa
